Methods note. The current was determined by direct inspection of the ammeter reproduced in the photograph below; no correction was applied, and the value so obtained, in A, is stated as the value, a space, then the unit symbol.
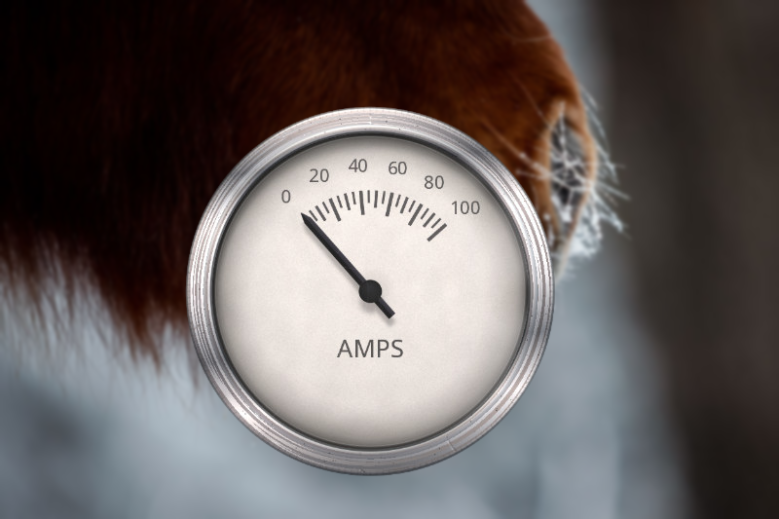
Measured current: 0 A
